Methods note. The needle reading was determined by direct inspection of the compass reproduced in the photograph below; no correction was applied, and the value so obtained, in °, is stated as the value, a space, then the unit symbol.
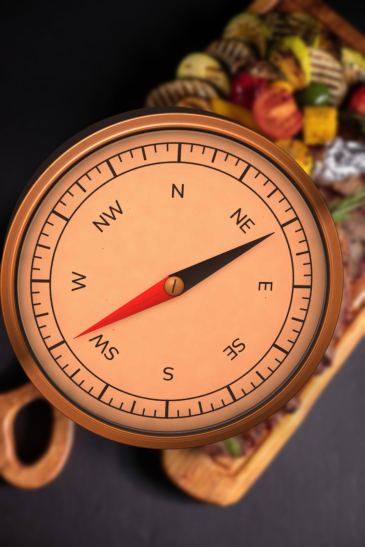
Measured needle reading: 240 °
